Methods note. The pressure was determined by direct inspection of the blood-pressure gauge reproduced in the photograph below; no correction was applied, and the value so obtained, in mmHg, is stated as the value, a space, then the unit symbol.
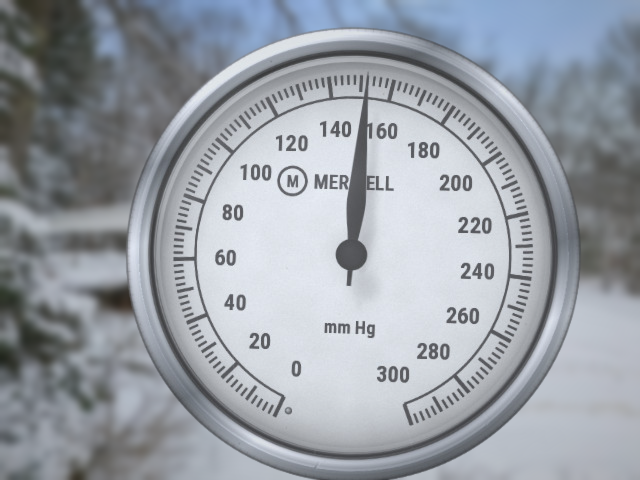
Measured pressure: 152 mmHg
